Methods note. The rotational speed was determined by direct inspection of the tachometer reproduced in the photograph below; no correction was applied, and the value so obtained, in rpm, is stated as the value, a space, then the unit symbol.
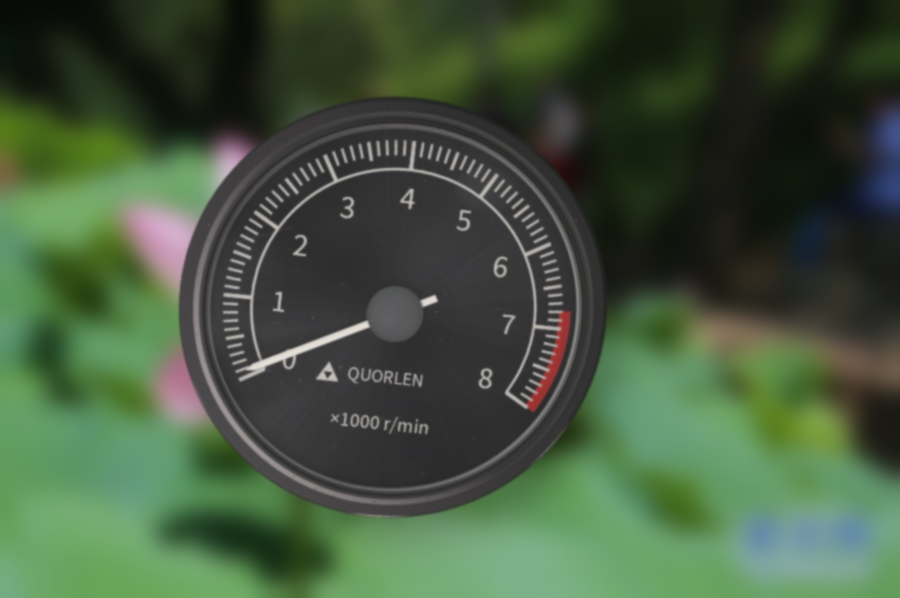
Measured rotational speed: 100 rpm
